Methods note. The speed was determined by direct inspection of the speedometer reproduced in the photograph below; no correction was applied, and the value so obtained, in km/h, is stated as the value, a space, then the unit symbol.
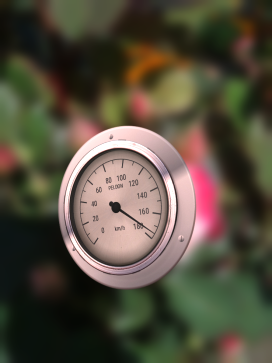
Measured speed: 175 km/h
